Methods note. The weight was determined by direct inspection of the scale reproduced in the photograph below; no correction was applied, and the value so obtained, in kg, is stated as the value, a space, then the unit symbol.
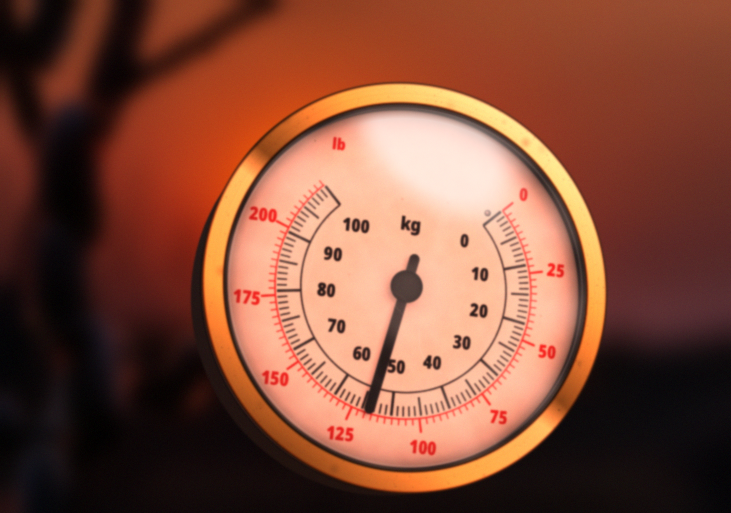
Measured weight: 54 kg
